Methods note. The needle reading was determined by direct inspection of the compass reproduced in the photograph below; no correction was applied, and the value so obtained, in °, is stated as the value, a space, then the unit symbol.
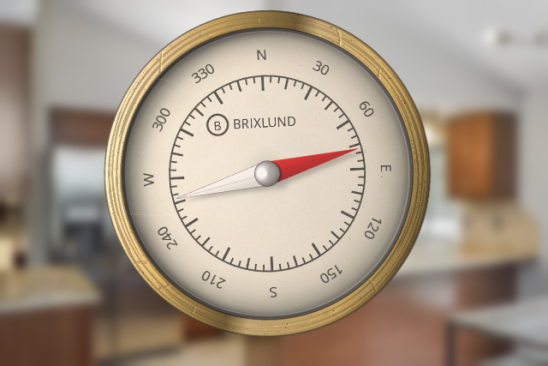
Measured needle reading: 77.5 °
